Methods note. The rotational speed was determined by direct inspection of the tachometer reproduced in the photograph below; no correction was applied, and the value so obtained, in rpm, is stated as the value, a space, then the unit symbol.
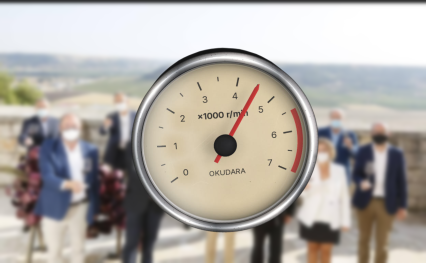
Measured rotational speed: 4500 rpm
